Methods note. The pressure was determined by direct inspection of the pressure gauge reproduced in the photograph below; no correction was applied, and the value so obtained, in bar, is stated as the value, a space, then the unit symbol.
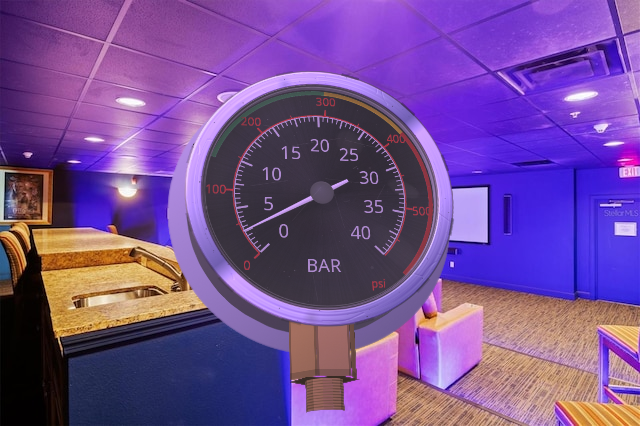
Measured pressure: 2.5 bar
